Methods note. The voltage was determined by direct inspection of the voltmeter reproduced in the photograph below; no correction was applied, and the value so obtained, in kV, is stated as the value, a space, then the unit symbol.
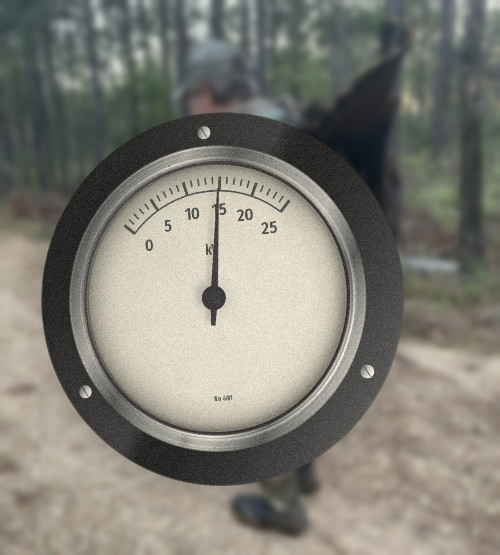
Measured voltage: 15 kV
